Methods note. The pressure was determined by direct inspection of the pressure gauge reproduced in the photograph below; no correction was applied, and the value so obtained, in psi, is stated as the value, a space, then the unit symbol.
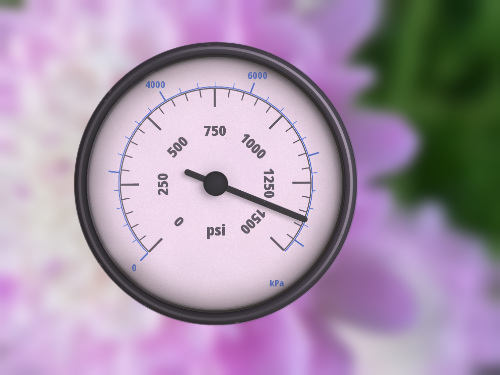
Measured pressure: 1375 psi
